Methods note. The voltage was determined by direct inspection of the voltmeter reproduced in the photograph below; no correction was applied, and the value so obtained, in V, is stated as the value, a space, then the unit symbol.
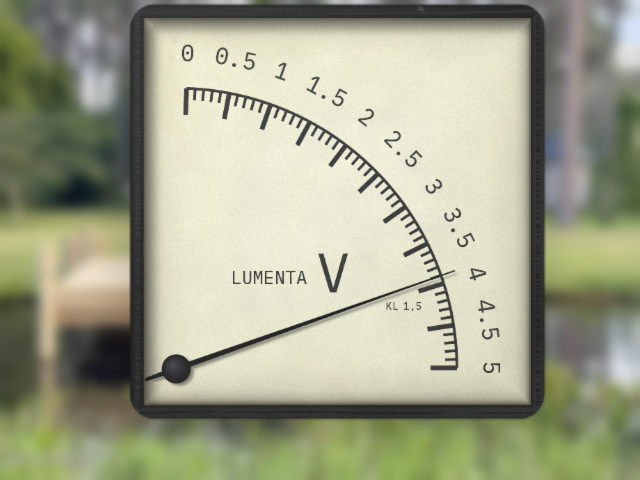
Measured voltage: 3.9 V
